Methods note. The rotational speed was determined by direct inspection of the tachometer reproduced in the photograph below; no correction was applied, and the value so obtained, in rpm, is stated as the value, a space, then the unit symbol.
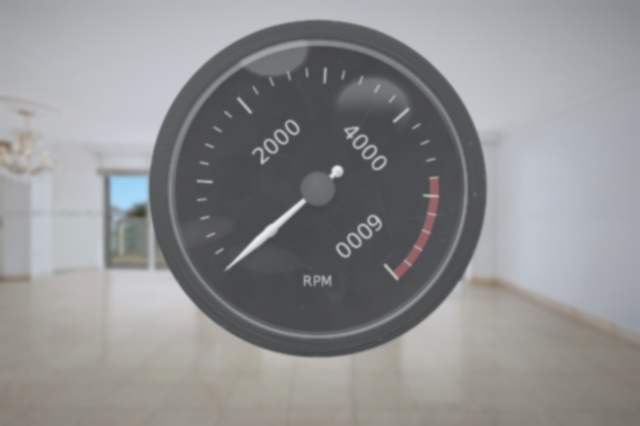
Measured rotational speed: 0 rpm
